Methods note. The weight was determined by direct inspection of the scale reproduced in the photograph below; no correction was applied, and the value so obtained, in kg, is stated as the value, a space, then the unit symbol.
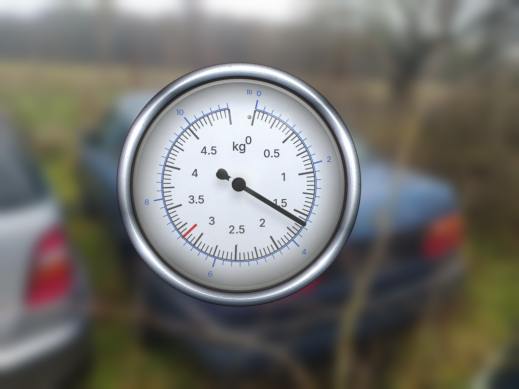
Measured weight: 1.6 kg
